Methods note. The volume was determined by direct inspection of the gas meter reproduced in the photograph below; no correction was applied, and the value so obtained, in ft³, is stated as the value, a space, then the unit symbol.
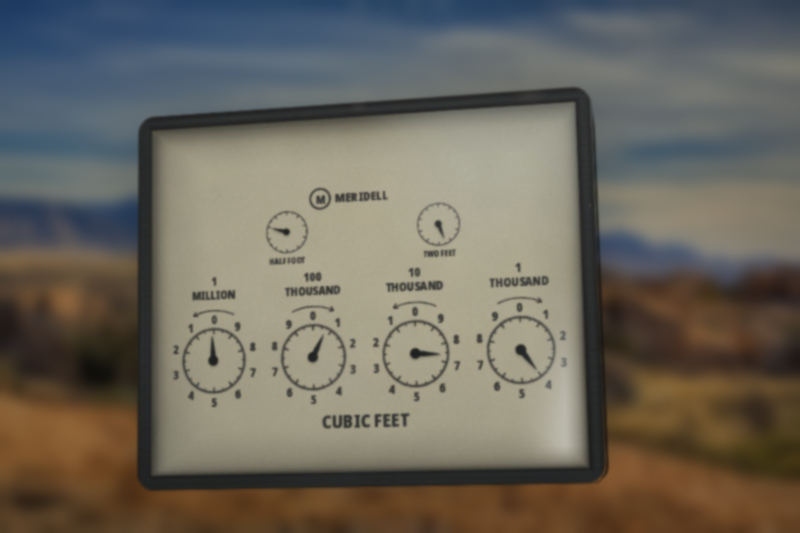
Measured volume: 7400 ft³
